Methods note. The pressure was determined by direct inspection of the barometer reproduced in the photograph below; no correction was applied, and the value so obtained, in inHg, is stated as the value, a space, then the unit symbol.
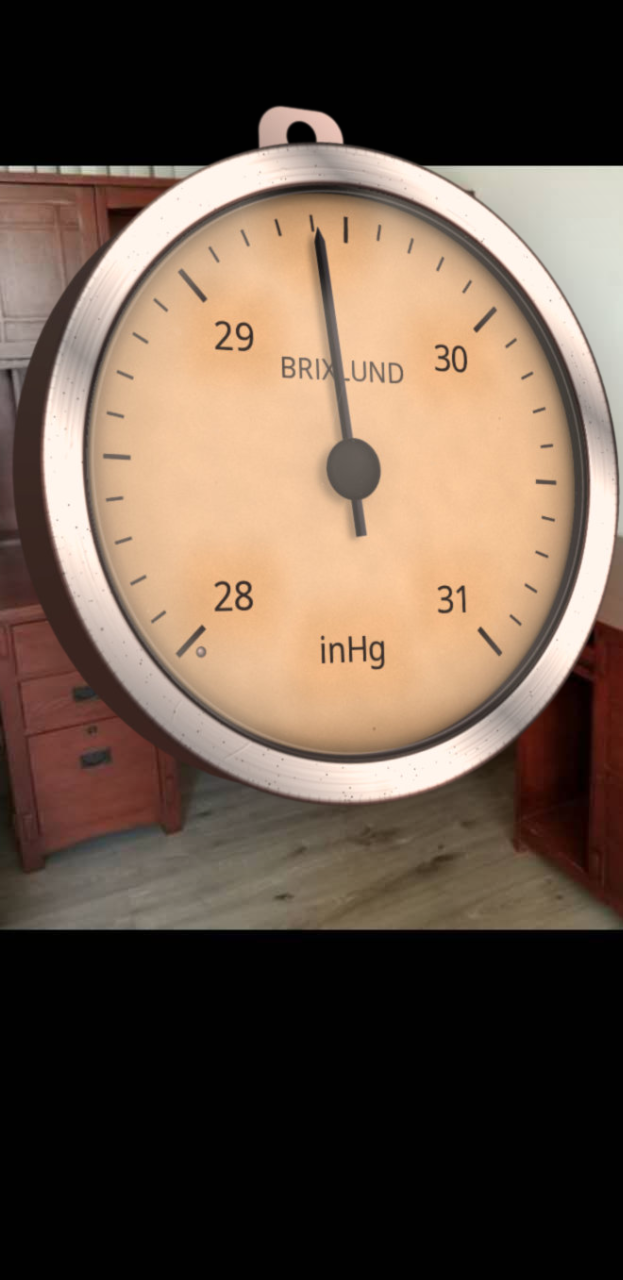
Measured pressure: 29.4 inHg
